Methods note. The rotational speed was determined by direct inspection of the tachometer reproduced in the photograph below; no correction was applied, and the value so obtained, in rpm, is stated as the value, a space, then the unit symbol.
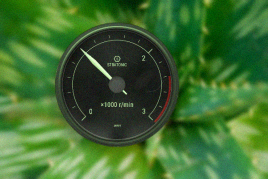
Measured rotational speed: 1000 rpm
